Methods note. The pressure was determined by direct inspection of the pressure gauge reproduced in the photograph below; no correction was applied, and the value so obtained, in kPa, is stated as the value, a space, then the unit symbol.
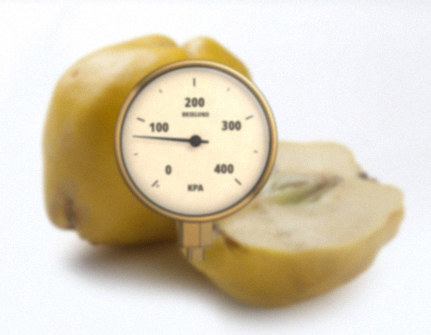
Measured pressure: 75 kPa
